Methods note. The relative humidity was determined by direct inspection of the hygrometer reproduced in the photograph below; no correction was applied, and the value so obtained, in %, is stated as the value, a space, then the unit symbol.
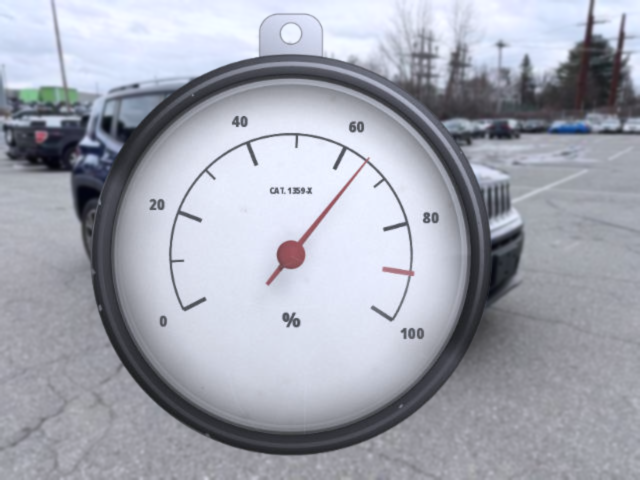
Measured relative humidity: 65 %
